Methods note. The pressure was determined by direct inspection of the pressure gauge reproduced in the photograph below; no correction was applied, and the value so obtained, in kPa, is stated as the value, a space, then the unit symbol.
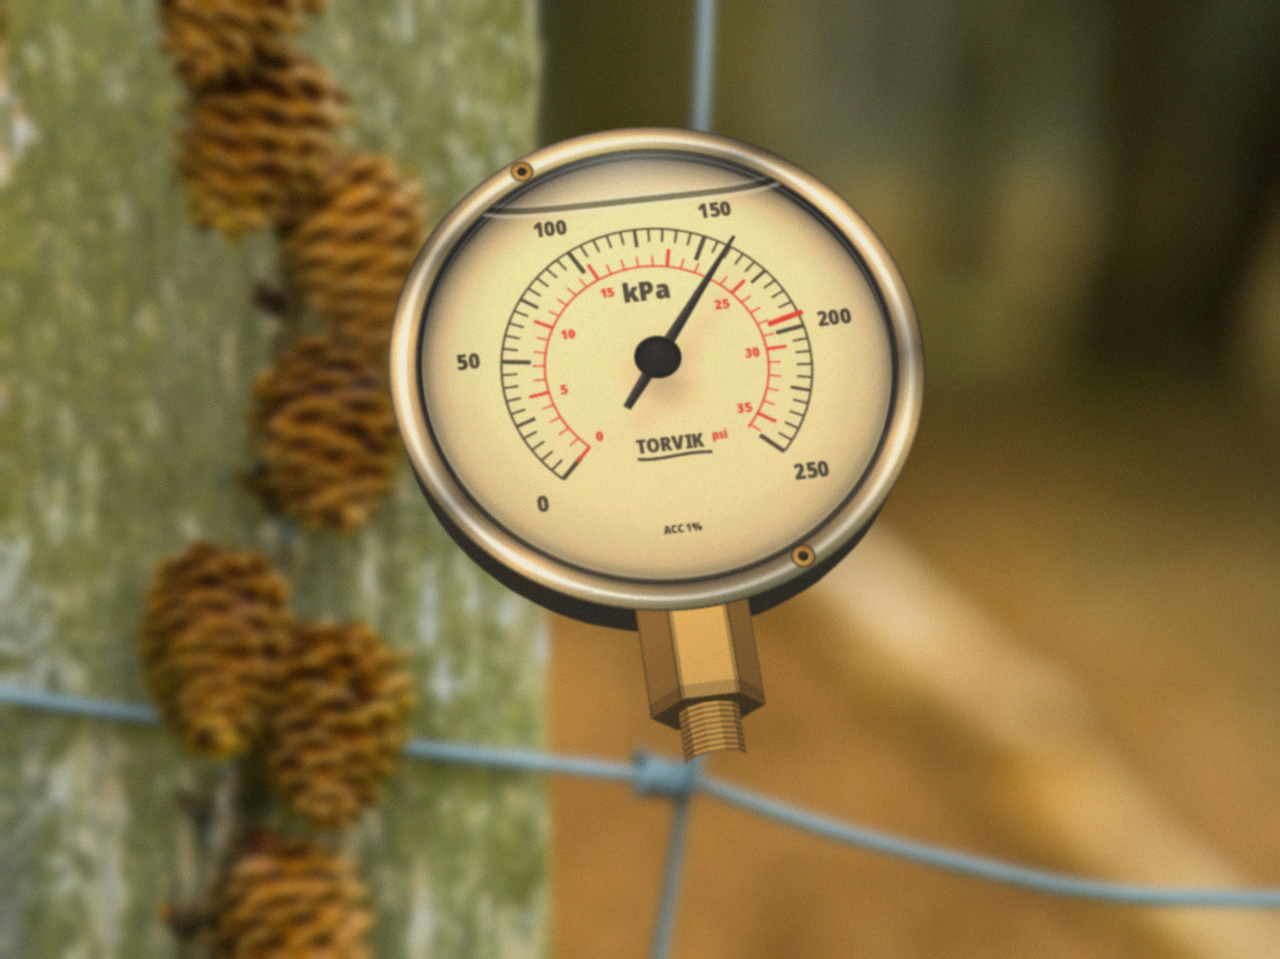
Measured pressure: 160 kPa
